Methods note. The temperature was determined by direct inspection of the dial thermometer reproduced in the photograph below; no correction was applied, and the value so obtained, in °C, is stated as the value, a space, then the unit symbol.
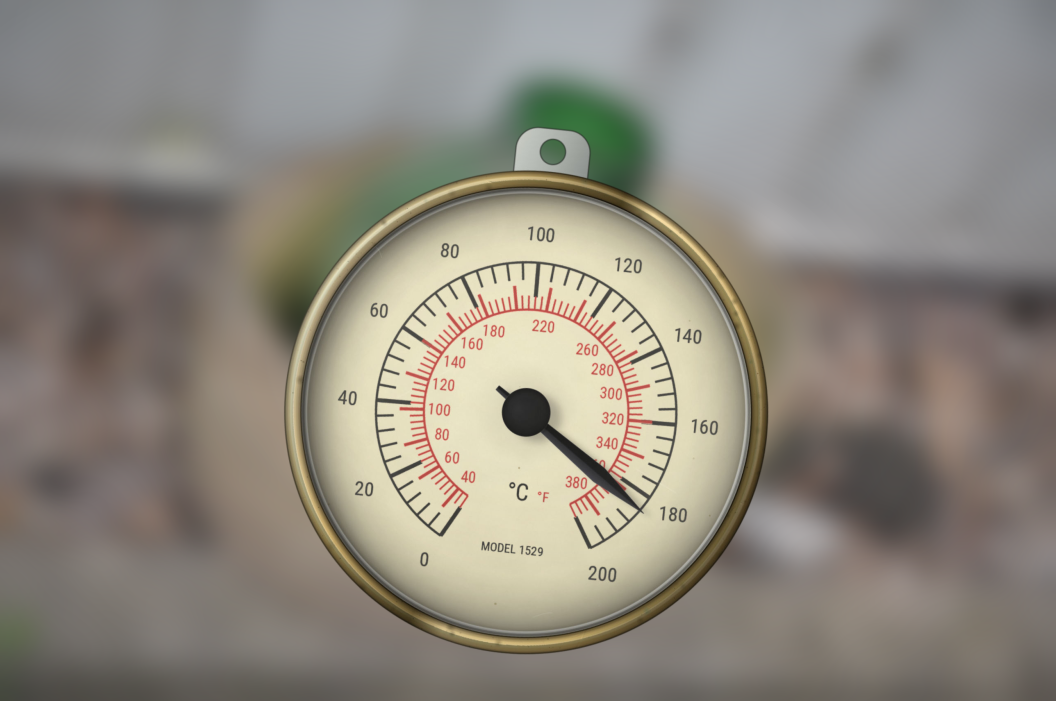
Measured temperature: 184 °C
